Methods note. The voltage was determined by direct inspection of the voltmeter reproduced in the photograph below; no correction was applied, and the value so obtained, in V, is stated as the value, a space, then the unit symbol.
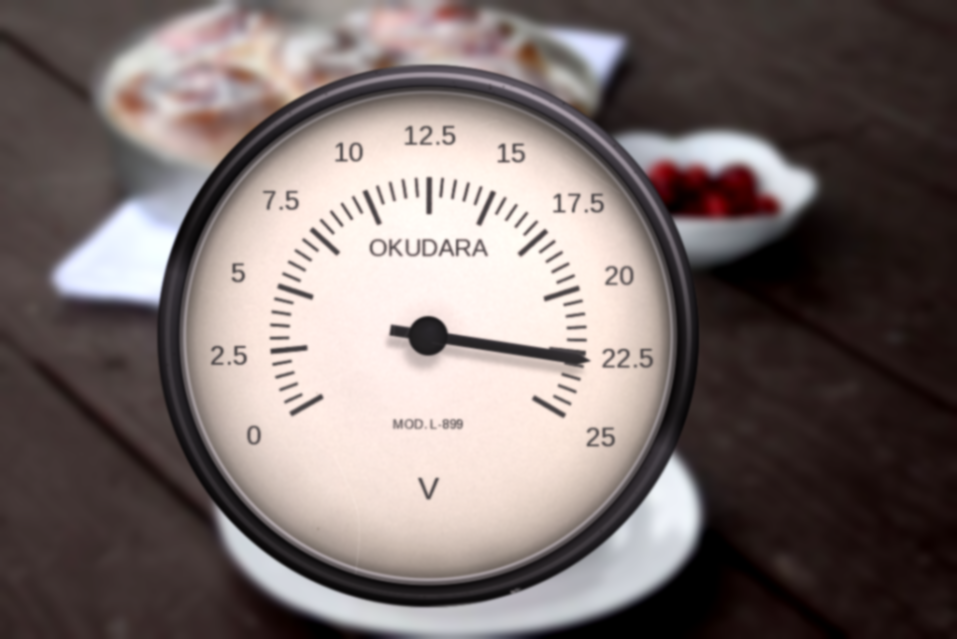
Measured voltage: 22.75 V
